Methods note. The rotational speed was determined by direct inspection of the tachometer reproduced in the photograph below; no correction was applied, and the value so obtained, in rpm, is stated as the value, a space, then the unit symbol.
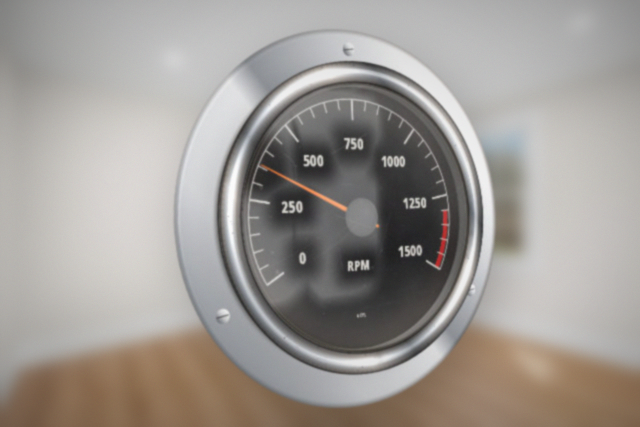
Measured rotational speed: 350 rpm
